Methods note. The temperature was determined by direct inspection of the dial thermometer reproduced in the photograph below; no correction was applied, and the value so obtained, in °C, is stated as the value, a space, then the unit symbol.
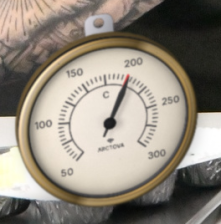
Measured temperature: 200 °C
